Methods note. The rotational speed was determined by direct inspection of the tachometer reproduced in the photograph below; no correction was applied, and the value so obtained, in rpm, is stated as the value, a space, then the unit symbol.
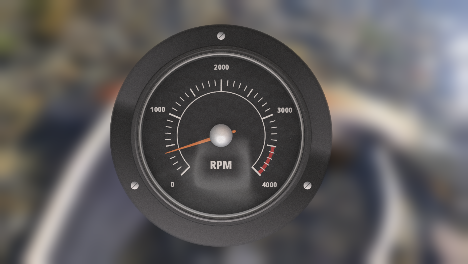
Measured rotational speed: 400 rpm
